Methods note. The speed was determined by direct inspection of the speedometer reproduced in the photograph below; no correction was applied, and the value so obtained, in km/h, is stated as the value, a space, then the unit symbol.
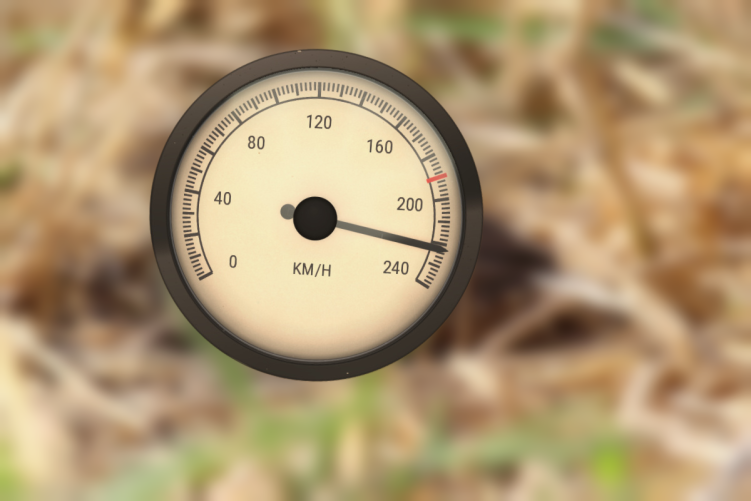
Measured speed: 222 km/h
